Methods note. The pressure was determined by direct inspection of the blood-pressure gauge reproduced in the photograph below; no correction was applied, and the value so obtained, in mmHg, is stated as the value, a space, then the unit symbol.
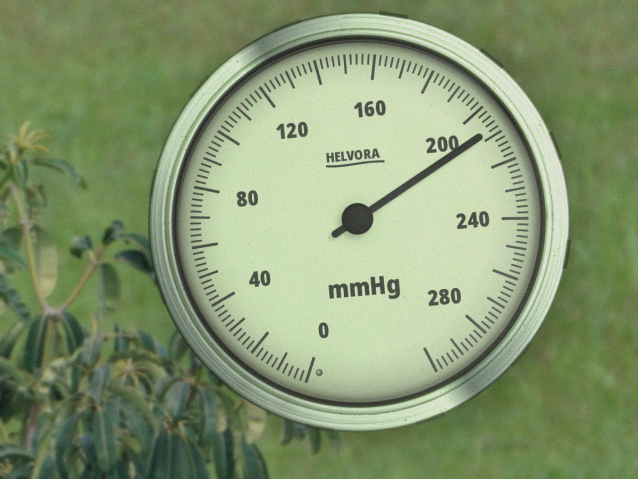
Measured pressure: 208 mmHg
